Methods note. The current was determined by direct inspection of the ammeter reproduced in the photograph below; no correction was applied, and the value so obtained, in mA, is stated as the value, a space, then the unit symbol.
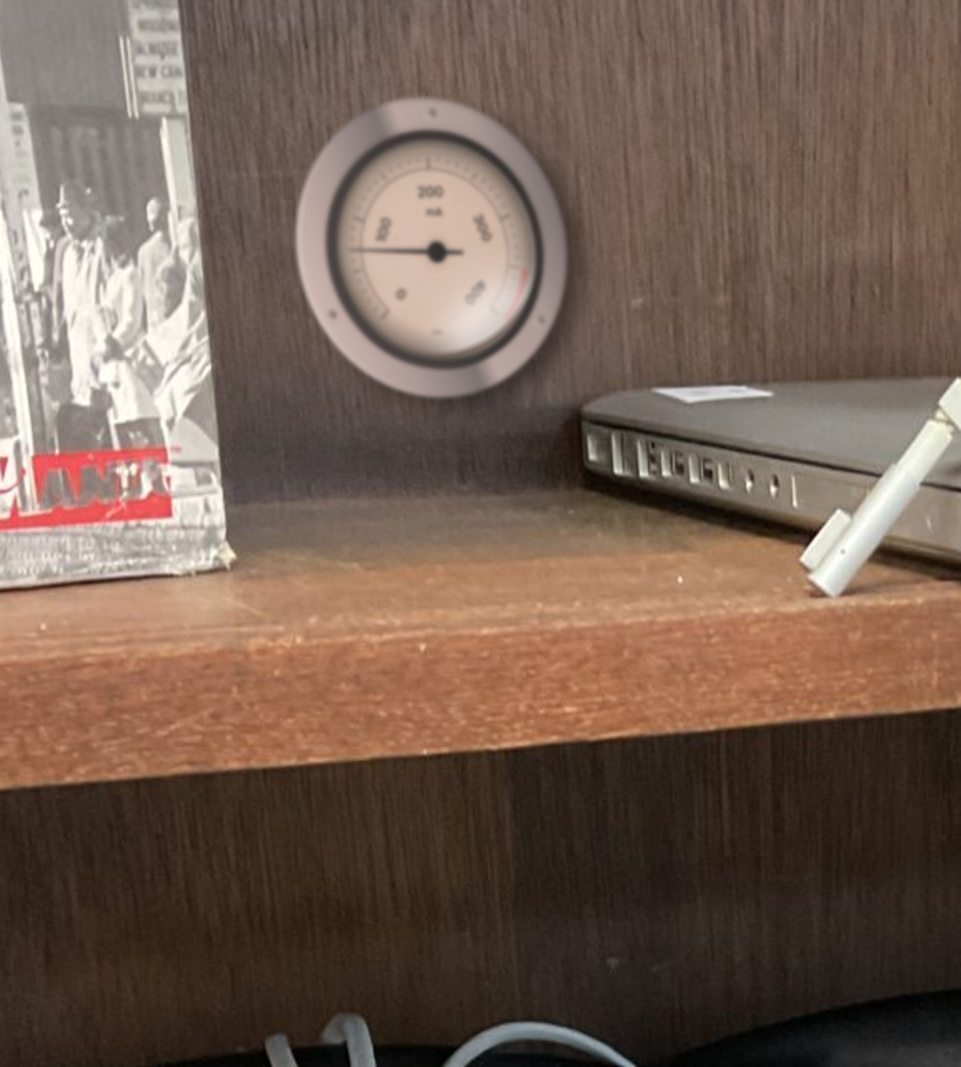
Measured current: 70 mA
